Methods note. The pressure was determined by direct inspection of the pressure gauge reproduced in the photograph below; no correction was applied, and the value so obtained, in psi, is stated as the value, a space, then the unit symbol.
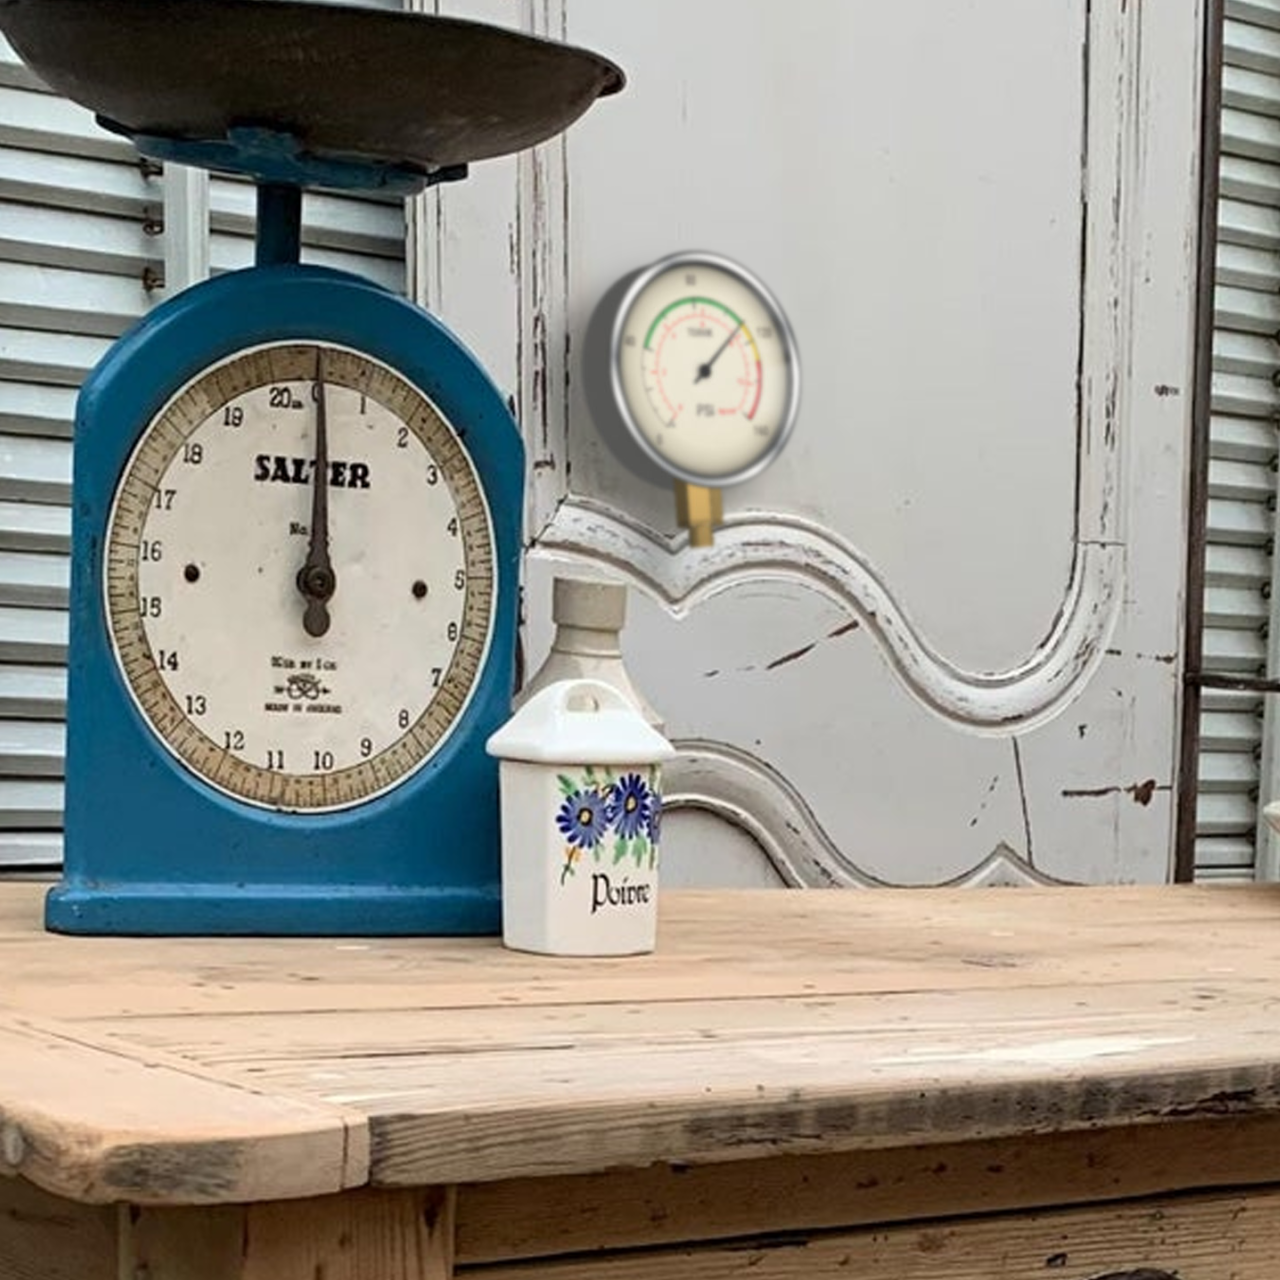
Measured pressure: 110 psi
